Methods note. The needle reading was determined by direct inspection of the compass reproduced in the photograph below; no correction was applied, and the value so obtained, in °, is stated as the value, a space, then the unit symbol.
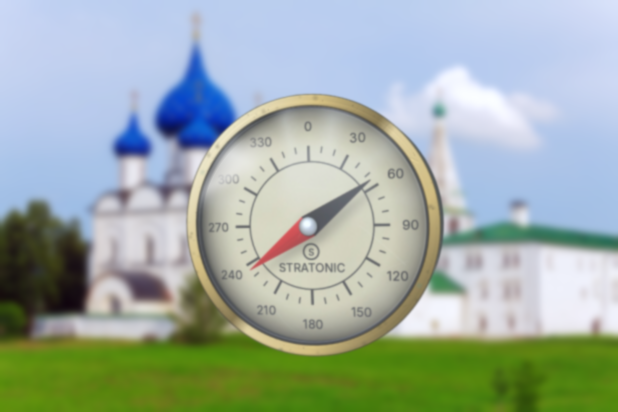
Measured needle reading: 235 °
